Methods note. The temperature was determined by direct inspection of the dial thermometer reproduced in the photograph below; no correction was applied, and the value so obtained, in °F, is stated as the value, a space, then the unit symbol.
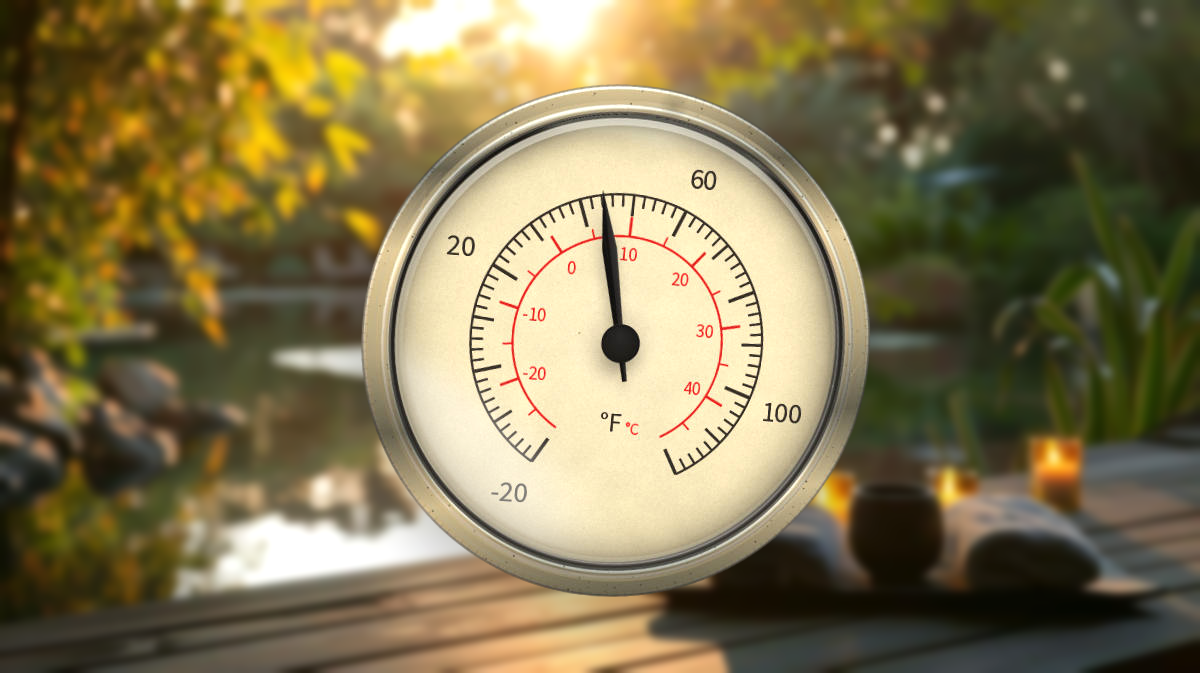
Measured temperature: 44 °F
